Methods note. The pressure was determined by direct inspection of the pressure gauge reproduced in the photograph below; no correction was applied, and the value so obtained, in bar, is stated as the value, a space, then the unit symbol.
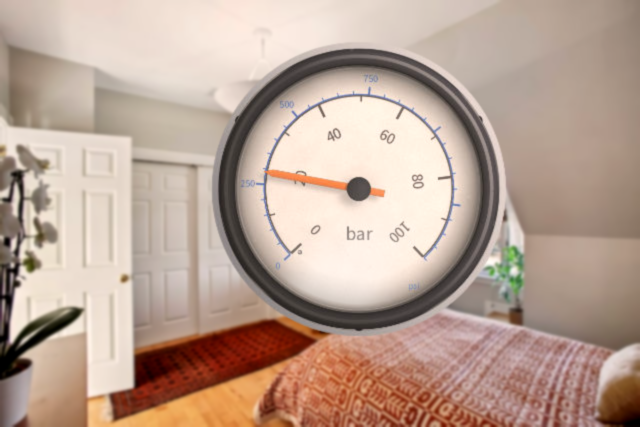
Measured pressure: 20 bar
